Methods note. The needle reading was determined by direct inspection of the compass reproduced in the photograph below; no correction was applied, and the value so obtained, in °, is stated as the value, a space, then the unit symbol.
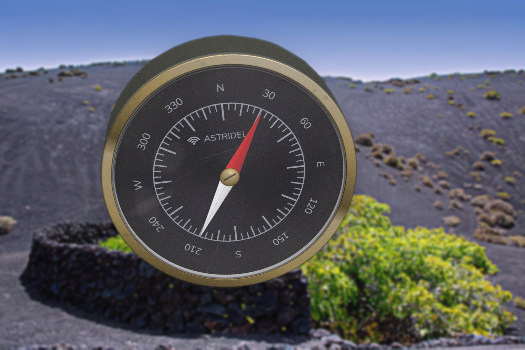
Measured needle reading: 30 °
